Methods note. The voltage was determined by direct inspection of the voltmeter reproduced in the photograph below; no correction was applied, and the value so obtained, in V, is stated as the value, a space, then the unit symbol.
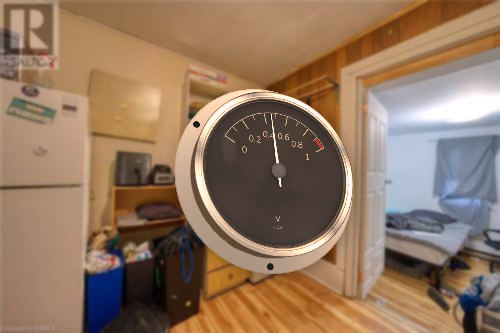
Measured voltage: 0.45 V
